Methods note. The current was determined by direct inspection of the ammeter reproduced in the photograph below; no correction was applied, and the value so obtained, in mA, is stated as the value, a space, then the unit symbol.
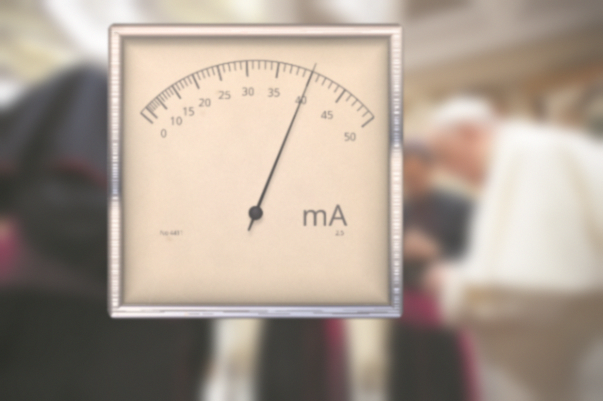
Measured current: 40 mA
